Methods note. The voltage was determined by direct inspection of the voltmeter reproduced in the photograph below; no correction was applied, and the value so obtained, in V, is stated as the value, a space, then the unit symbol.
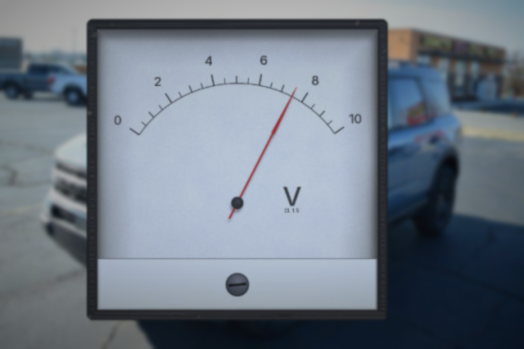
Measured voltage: 7.5 V
